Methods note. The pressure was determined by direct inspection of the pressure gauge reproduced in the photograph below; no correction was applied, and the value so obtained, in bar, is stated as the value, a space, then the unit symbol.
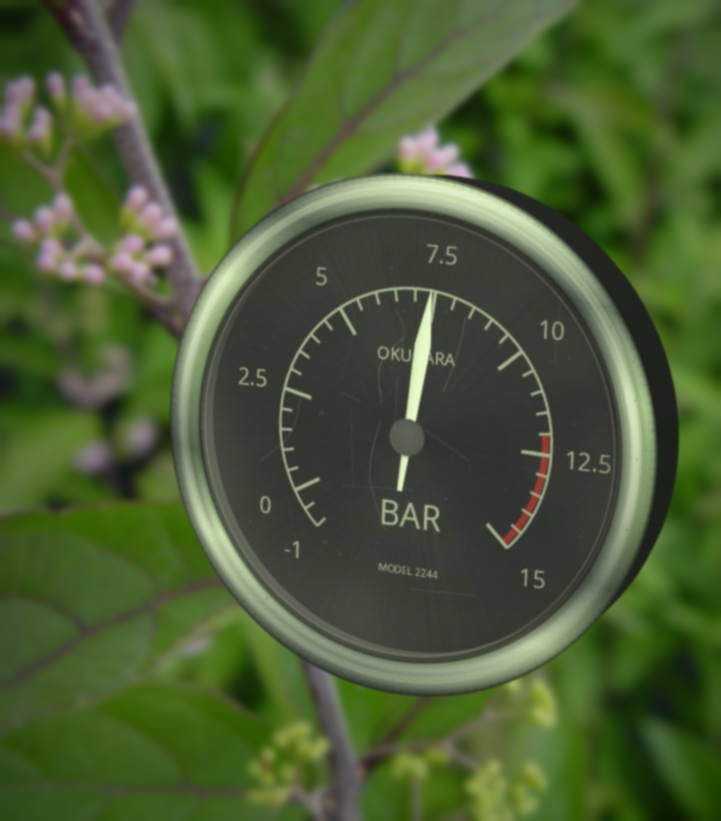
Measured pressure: 7.5 bar
